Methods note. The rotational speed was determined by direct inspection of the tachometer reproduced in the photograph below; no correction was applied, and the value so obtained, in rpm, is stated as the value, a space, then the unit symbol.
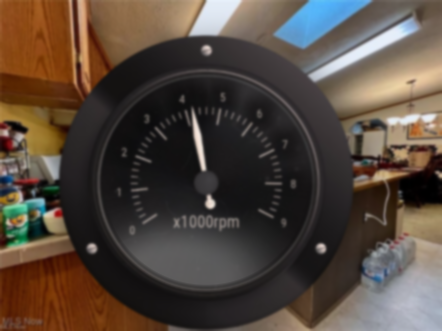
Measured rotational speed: 4200 rpm
